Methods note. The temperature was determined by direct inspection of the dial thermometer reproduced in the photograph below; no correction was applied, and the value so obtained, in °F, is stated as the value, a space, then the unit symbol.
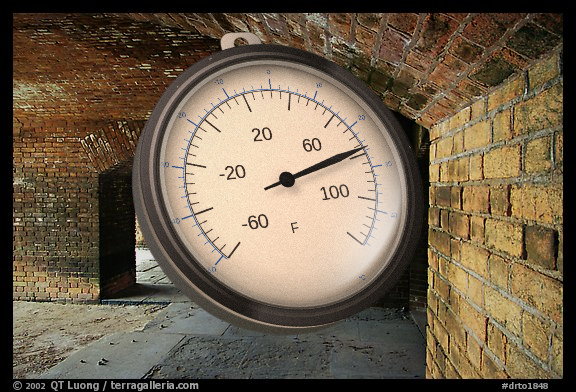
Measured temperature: 78 °F
